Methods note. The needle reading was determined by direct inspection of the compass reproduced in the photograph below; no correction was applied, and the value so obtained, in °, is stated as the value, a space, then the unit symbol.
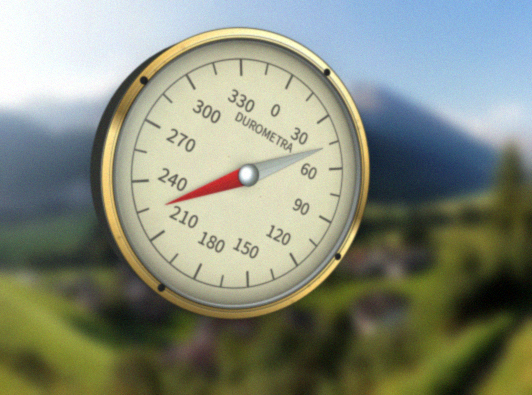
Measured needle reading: 225 °
